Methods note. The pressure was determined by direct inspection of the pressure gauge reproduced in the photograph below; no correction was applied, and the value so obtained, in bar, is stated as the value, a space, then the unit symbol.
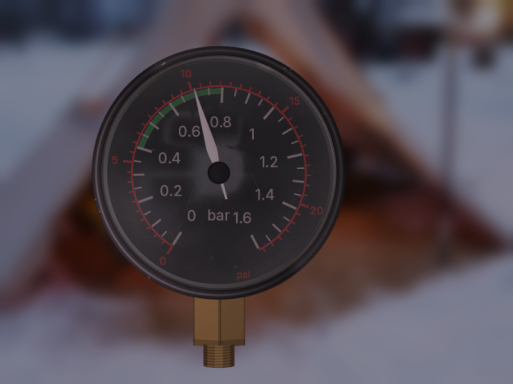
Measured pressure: 0.7 bar
